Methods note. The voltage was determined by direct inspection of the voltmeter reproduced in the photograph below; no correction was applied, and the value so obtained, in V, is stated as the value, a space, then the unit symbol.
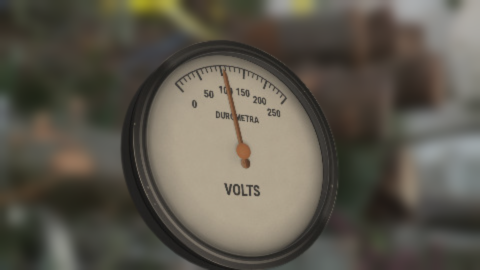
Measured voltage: 100 V
